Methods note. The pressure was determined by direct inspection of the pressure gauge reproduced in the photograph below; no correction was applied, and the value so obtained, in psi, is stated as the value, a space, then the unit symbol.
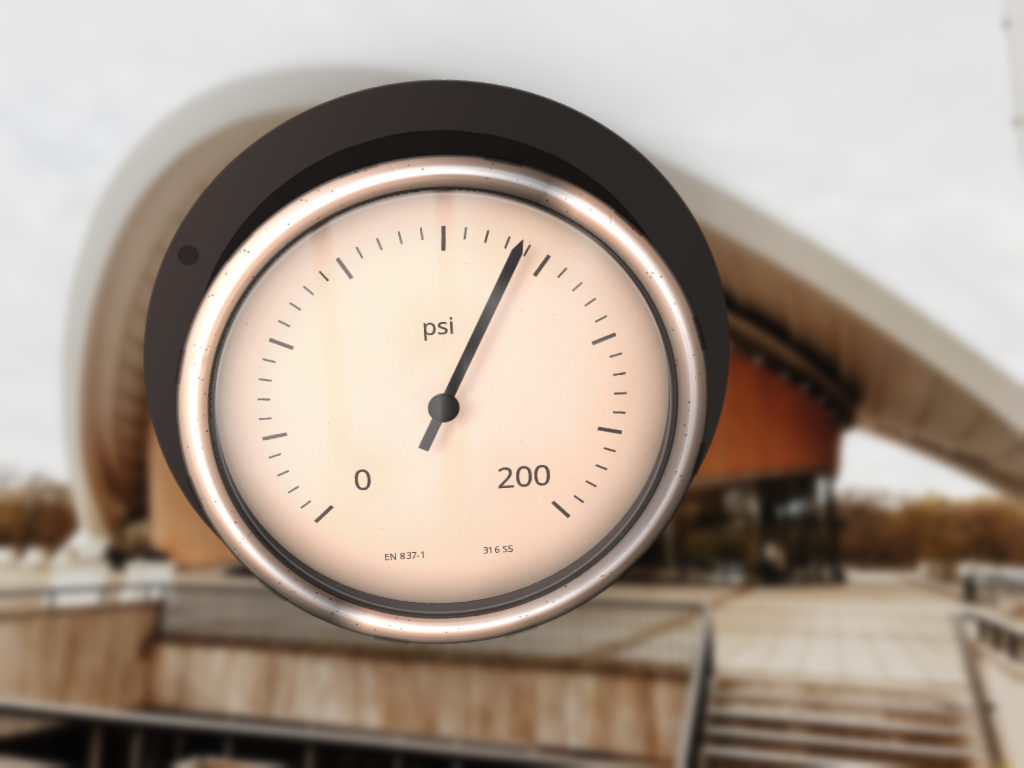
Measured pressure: 117.5 psi
